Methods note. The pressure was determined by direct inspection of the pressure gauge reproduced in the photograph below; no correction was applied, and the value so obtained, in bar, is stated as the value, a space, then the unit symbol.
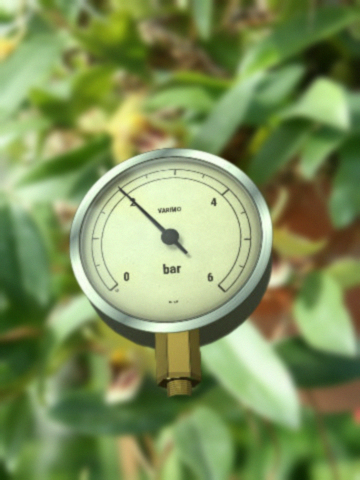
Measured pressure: 2 bar
